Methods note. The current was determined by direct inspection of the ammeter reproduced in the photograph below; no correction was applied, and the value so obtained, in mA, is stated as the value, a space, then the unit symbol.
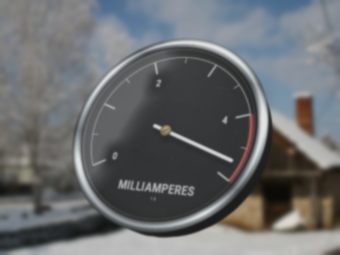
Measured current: 4.75 mA
